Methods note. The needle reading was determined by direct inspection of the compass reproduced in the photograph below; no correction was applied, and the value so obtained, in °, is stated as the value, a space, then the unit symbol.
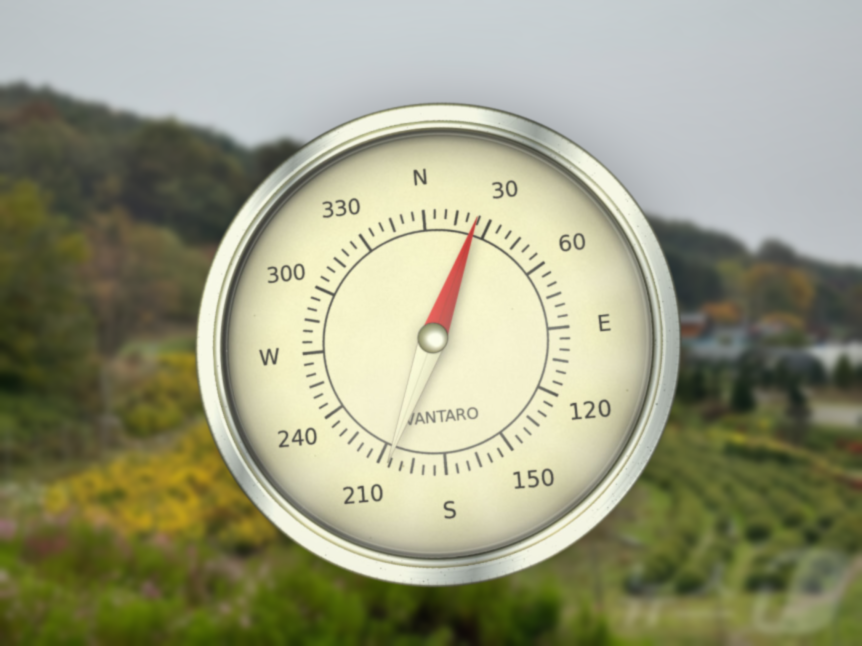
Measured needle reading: 25 °
